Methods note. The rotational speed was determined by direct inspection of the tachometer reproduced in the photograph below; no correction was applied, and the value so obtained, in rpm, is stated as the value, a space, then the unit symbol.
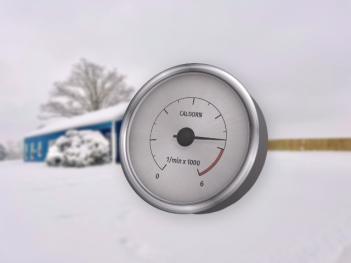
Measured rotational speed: 4750 rpm
